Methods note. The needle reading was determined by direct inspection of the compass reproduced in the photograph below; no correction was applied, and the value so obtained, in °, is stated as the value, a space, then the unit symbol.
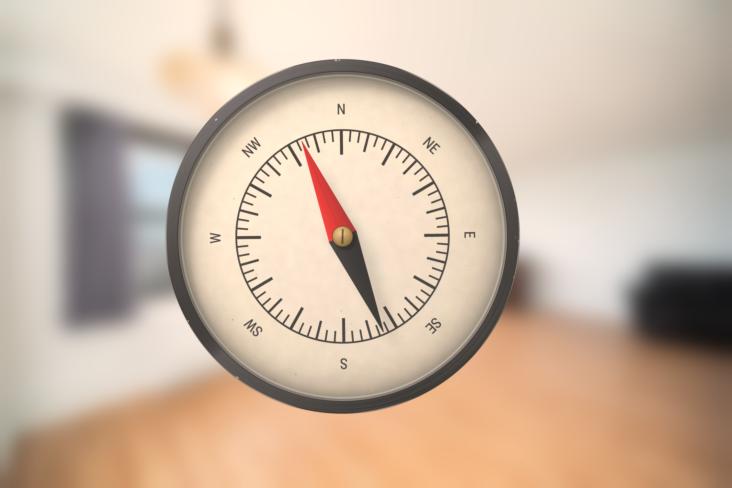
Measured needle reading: 337.5 °
